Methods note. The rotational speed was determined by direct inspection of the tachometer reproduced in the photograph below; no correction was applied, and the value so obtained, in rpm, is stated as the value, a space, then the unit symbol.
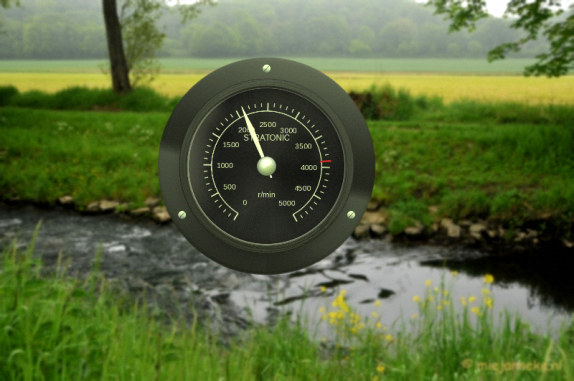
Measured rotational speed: 2100 rpm
